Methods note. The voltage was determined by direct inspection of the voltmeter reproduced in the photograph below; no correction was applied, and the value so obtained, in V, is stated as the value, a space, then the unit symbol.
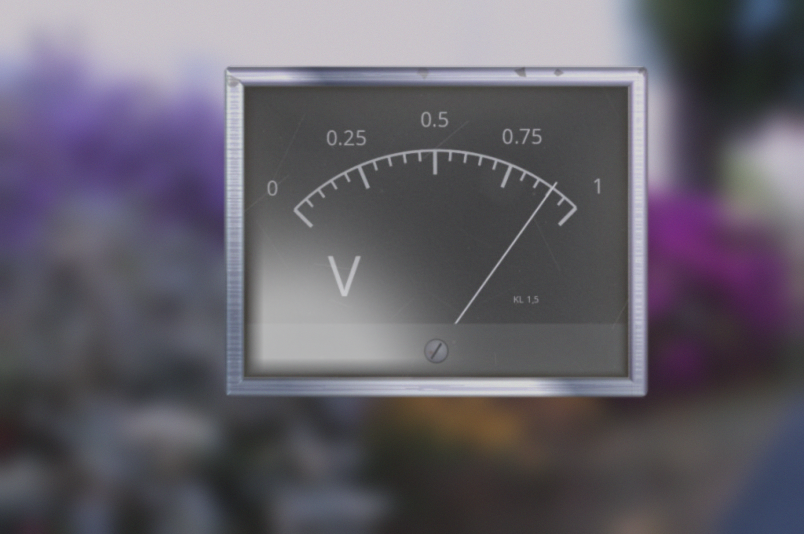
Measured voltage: 0.9 V
